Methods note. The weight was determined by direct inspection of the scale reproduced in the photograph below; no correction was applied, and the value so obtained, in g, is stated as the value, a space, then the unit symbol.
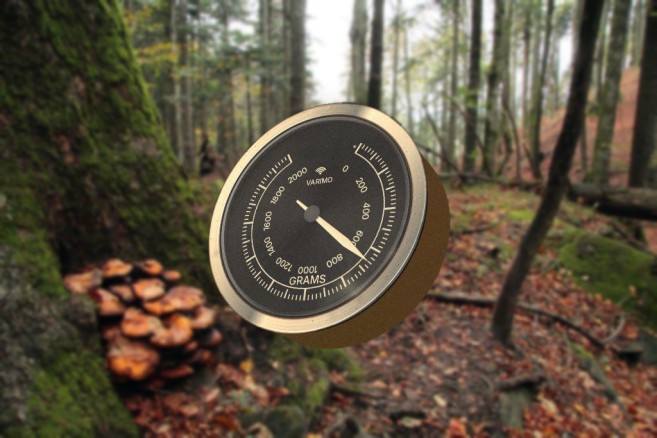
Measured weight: 660 g
